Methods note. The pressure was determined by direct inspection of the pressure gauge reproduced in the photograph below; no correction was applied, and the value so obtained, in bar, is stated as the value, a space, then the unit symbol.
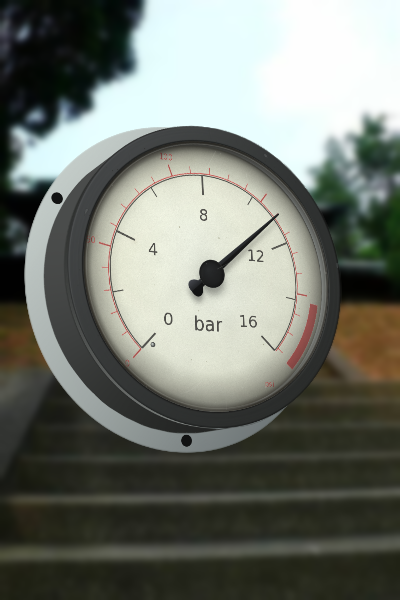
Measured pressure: 11 bar
